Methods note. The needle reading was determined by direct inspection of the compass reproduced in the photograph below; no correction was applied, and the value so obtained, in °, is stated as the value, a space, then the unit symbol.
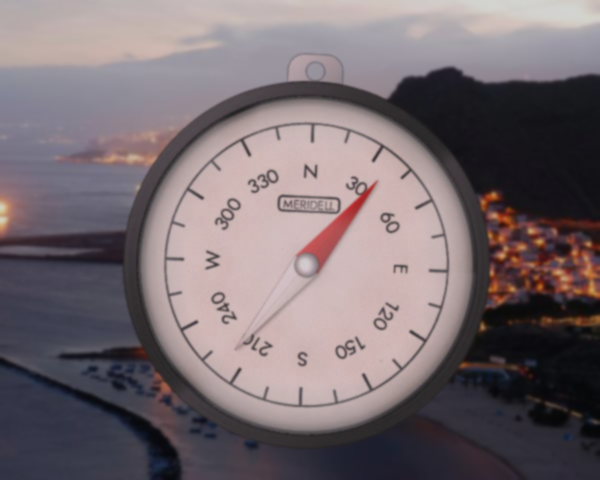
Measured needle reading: 37.5 °
